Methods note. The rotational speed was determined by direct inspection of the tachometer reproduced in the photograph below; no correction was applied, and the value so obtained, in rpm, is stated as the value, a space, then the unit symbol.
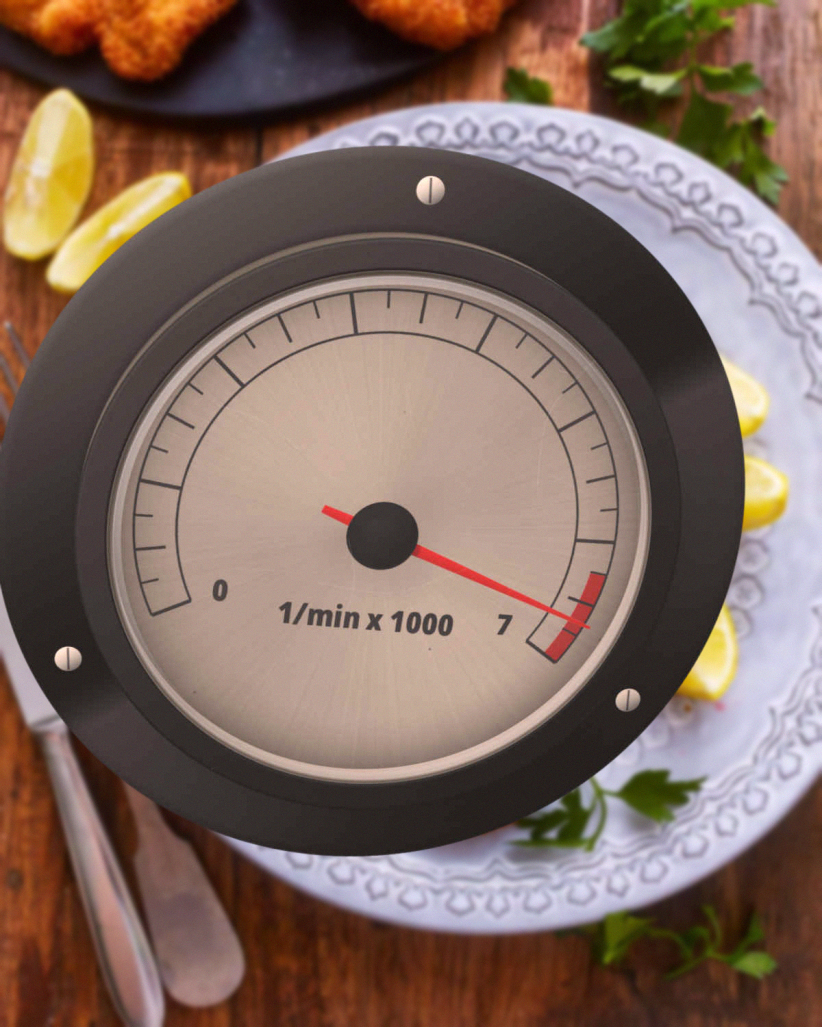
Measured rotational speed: 6625 rpm
